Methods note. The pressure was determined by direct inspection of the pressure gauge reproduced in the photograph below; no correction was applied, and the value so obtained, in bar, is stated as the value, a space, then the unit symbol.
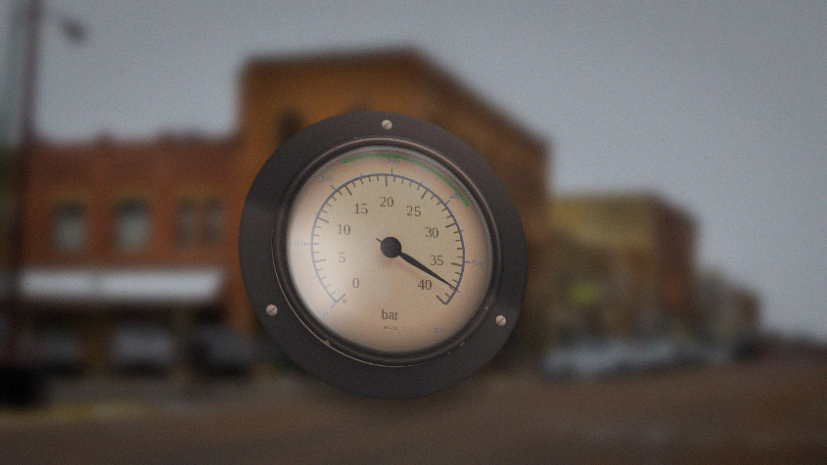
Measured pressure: 38 bar
